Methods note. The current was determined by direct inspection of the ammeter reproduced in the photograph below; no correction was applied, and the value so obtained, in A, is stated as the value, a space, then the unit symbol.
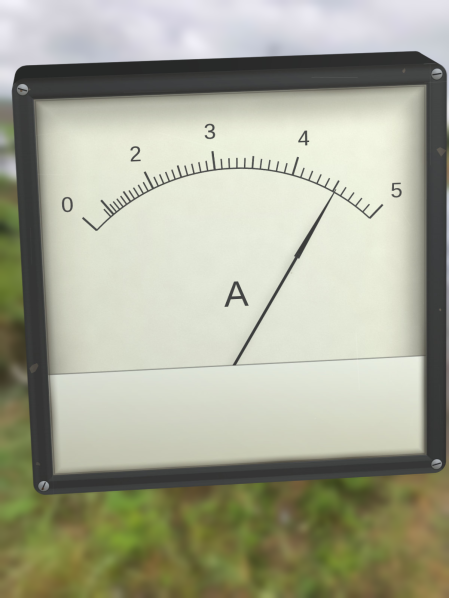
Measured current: 4.5 A
